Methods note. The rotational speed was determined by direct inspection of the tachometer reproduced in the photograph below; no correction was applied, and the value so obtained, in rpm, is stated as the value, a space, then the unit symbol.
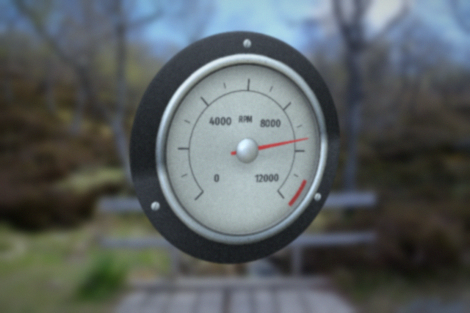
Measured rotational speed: 9500 rpm
